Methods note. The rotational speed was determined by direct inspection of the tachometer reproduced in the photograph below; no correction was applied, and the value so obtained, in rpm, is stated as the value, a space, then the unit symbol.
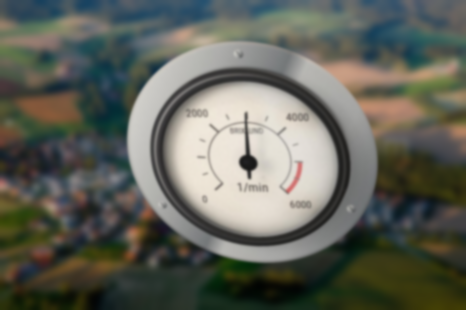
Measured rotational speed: 3000 rpm
